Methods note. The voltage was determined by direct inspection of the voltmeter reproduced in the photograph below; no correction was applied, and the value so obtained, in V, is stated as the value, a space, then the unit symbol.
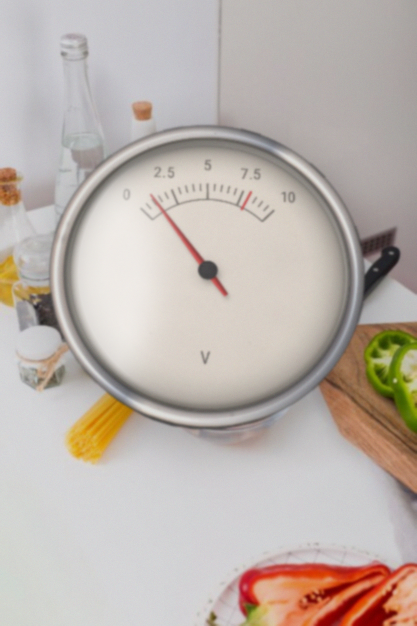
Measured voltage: 1 V
